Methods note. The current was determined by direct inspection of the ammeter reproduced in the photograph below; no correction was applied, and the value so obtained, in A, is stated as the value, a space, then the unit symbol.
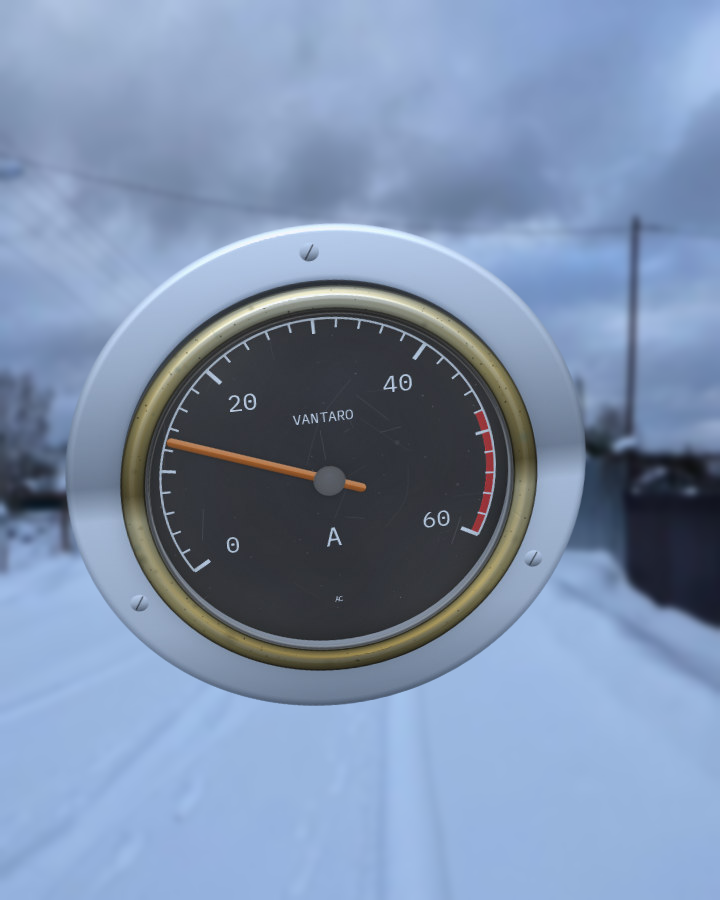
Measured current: 13 A
